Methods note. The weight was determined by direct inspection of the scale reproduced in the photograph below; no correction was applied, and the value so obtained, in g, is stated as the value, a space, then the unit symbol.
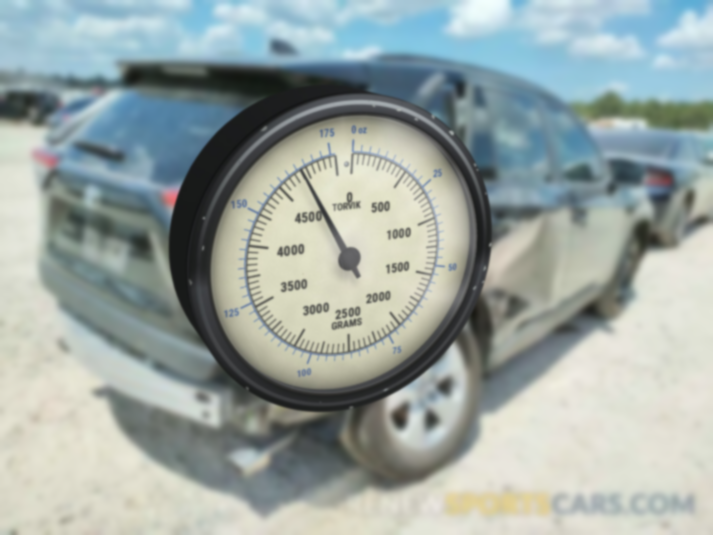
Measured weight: 4700 g
